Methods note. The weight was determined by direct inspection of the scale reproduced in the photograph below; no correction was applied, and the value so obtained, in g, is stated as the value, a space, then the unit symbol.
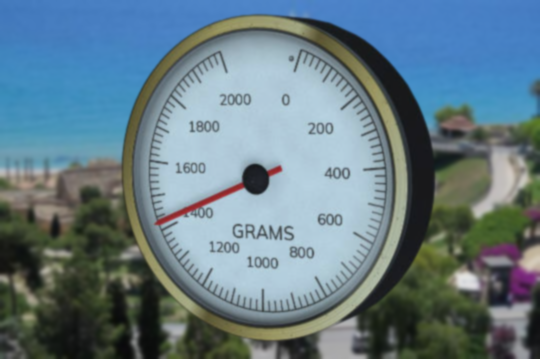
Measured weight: 1420 g
